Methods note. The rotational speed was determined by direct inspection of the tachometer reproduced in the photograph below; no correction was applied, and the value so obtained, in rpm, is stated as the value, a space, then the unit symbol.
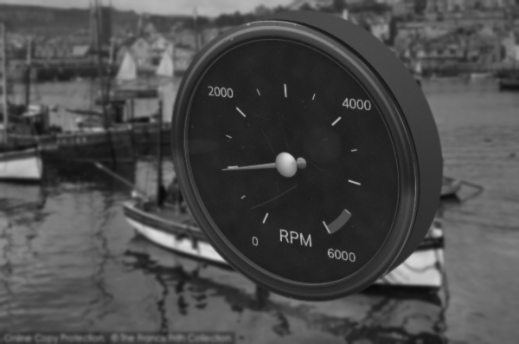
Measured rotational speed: 1000 rpm
